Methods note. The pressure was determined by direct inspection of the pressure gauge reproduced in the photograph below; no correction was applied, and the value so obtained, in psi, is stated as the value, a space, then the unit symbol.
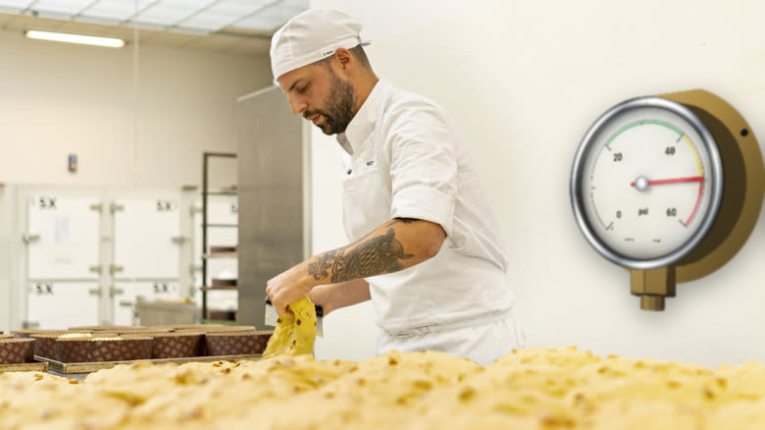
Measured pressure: 50 psi
